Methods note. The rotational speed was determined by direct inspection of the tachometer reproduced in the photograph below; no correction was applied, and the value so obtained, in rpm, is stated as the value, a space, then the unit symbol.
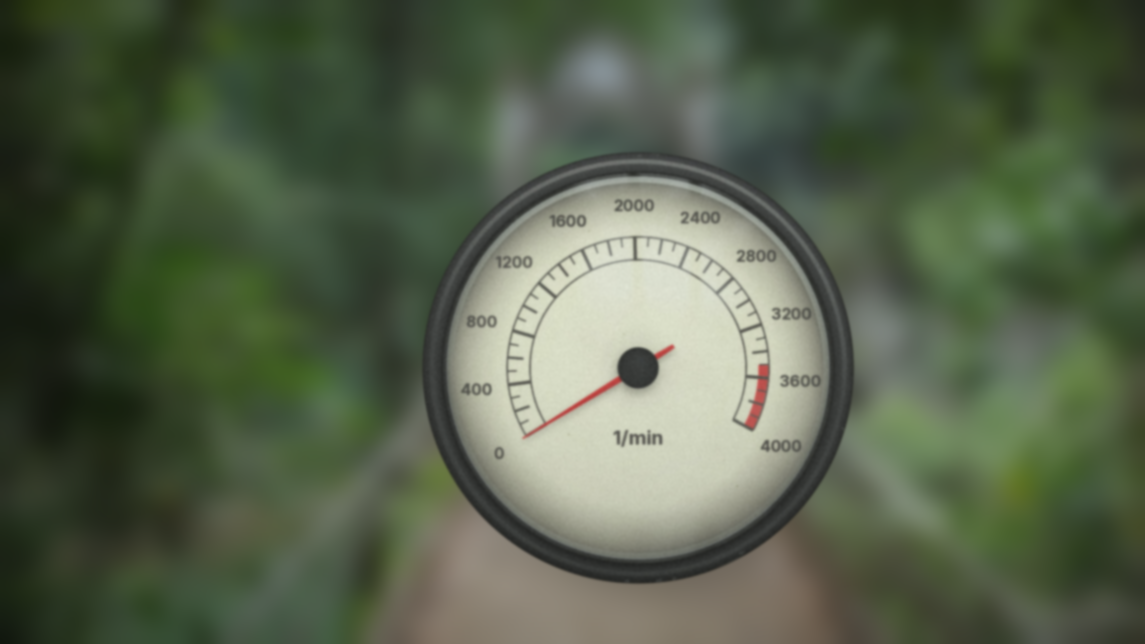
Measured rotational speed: 0 rpm
